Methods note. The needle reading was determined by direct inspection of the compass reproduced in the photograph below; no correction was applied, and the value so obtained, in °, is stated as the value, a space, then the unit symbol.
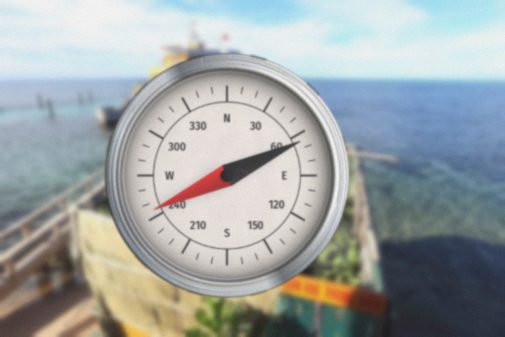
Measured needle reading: 245 °
